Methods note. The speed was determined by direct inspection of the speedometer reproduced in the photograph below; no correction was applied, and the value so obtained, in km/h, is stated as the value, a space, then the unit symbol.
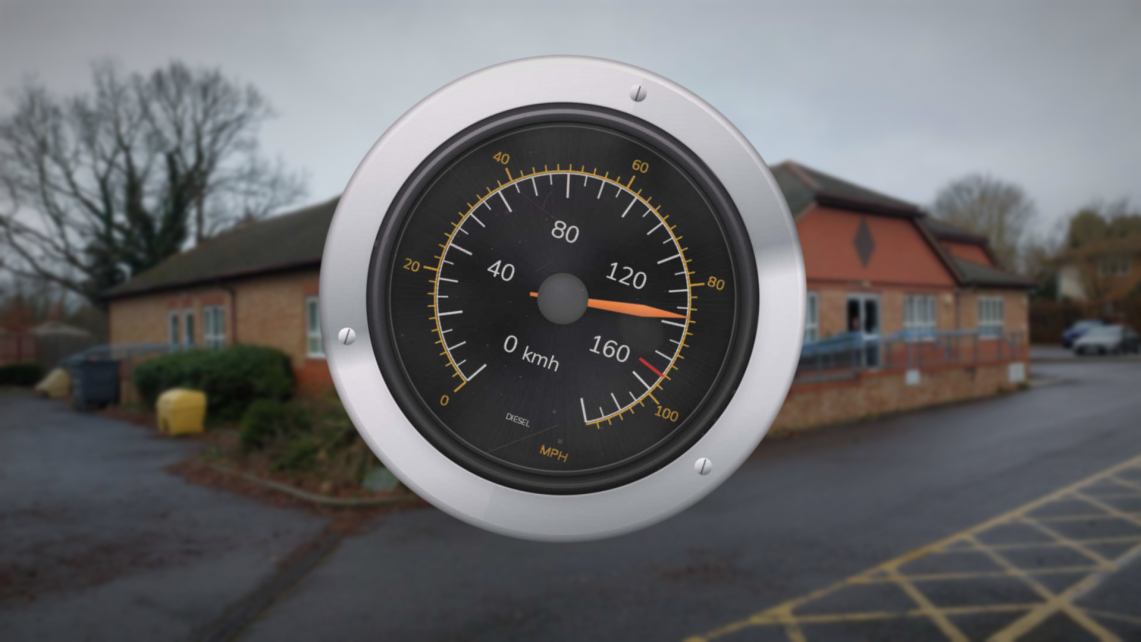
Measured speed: 137.5 km/h
